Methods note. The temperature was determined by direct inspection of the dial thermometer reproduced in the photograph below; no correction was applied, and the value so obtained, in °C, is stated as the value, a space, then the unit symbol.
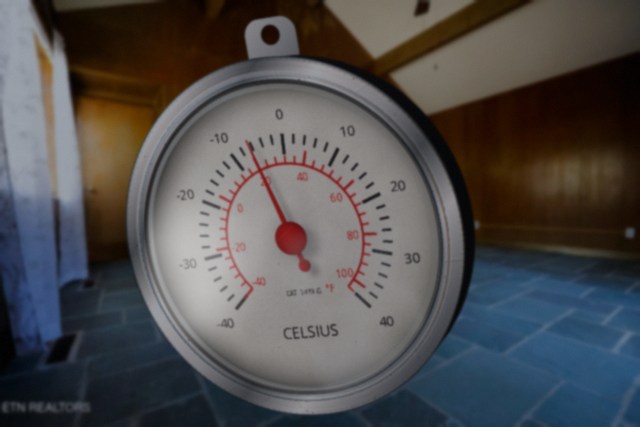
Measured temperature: -6 °C
